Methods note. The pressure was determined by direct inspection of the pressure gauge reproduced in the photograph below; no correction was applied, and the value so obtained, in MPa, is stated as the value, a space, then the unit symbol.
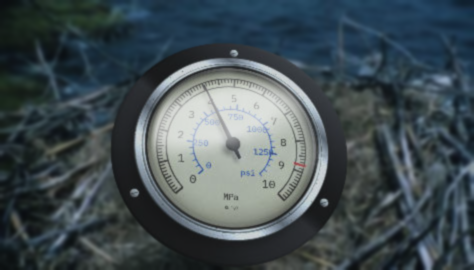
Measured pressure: 4 MPa
